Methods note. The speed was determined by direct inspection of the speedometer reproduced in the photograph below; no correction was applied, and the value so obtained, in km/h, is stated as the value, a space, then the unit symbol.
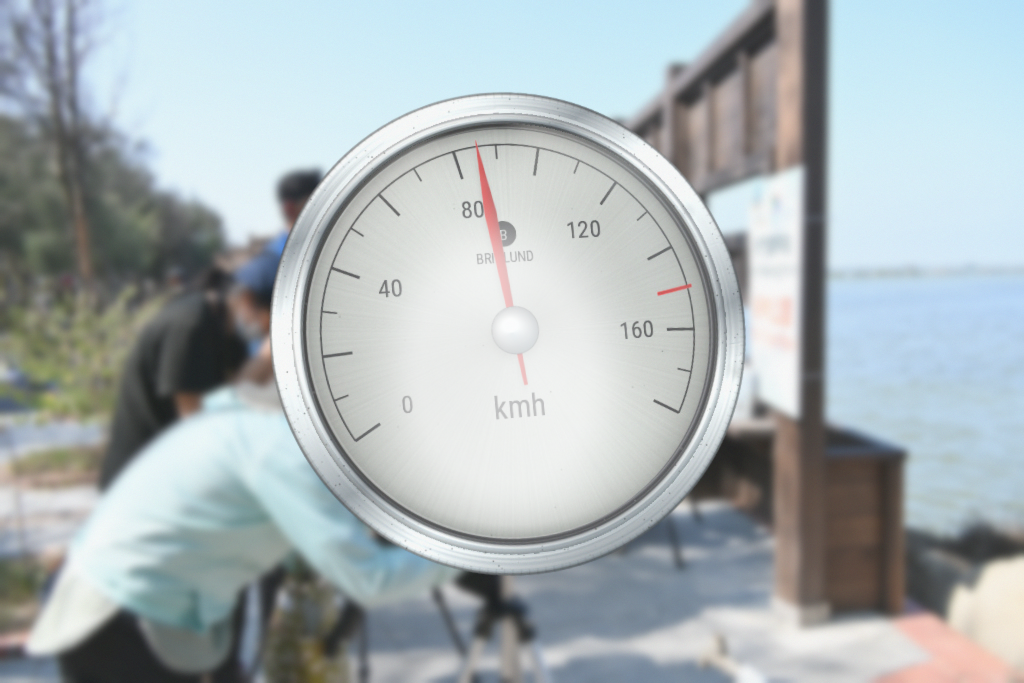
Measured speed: 85 km/h
